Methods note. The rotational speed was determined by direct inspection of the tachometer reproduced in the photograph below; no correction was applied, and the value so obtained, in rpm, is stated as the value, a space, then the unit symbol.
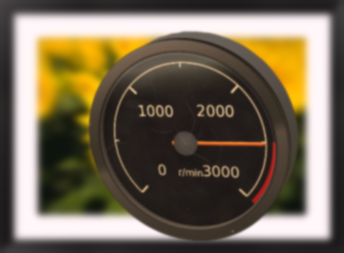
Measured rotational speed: 2500 rpm
